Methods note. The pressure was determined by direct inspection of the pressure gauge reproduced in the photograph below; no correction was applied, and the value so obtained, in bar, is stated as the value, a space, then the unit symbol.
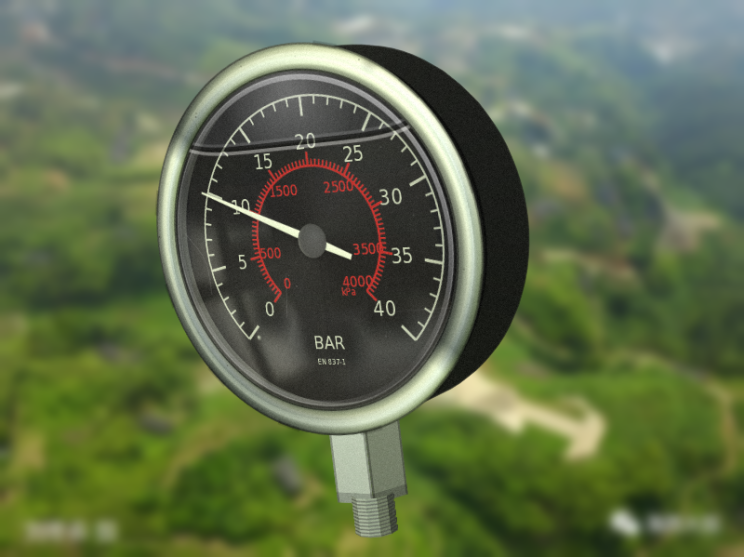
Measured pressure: 10 bar
